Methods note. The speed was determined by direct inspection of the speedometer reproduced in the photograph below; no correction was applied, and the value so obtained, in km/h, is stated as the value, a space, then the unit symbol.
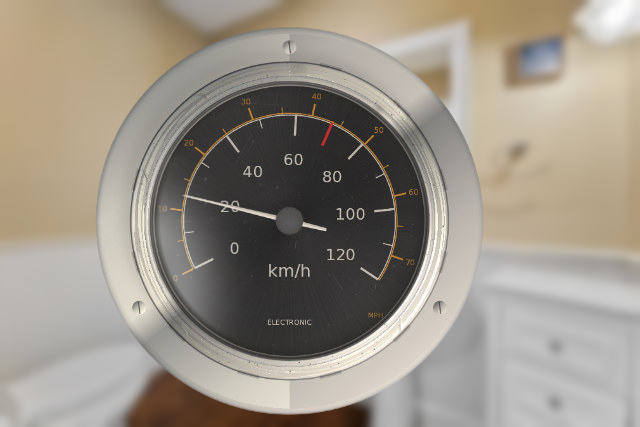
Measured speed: 20 km/h
